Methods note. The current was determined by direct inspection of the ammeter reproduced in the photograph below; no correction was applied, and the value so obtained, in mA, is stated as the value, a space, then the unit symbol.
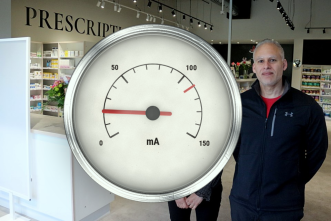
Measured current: 20 mA
